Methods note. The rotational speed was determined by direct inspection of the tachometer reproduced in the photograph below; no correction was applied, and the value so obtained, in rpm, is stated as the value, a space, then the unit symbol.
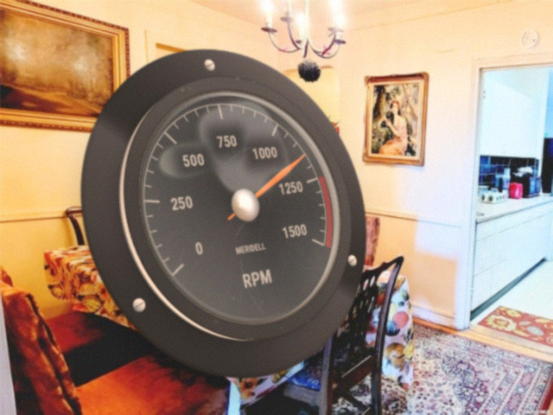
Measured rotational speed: 1150 rpm
